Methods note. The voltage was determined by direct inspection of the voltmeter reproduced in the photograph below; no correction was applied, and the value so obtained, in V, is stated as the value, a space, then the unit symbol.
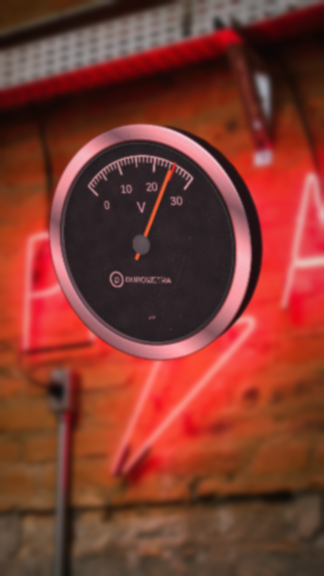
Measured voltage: 25 V
